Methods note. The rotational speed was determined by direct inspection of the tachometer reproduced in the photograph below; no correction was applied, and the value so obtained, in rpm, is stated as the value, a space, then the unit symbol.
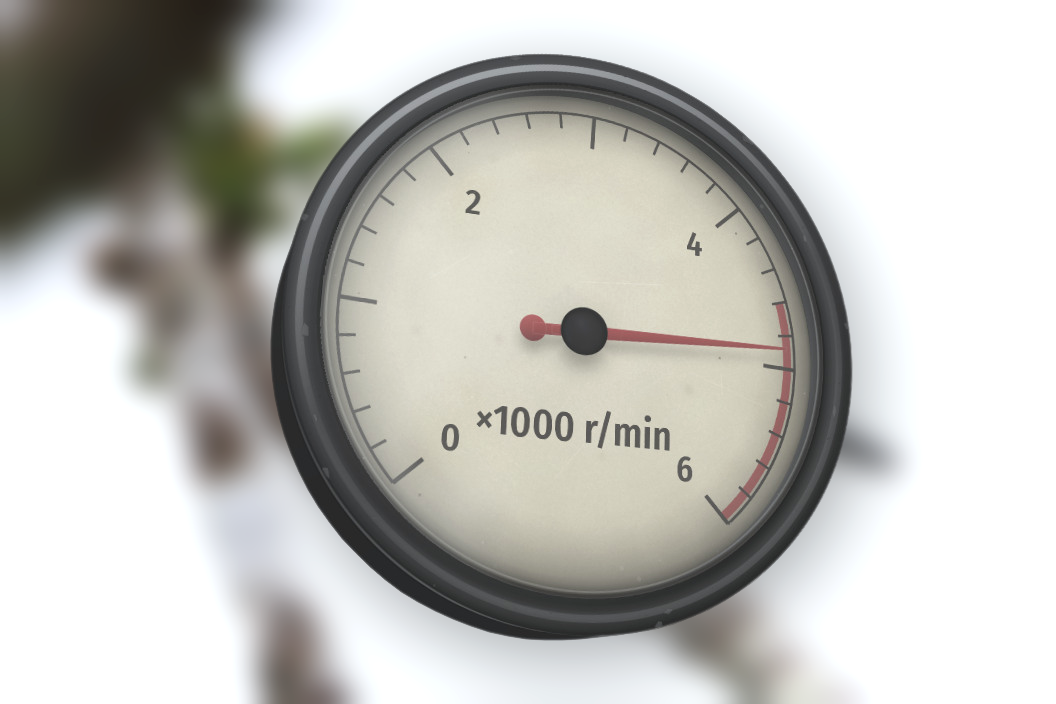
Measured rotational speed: 4900 rpm
